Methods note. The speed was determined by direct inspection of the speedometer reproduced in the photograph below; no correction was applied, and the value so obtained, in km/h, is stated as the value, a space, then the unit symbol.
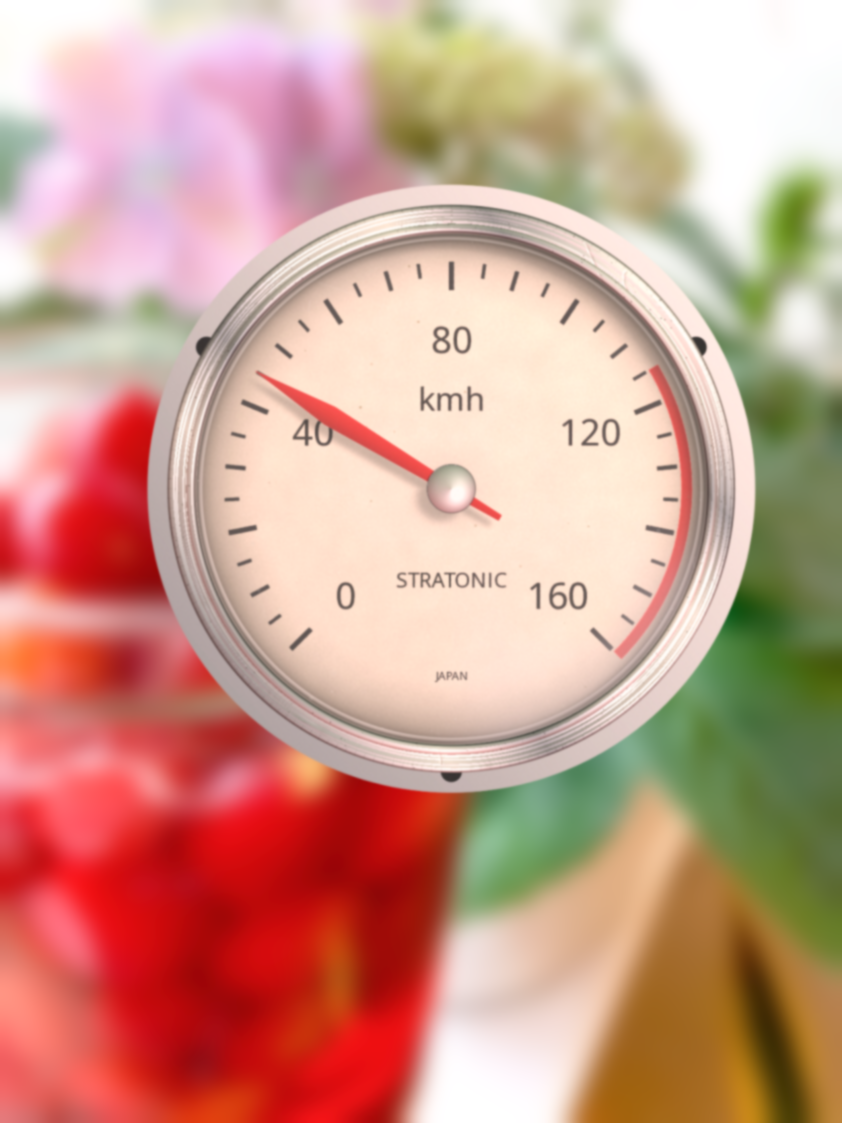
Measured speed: 45 km/h
